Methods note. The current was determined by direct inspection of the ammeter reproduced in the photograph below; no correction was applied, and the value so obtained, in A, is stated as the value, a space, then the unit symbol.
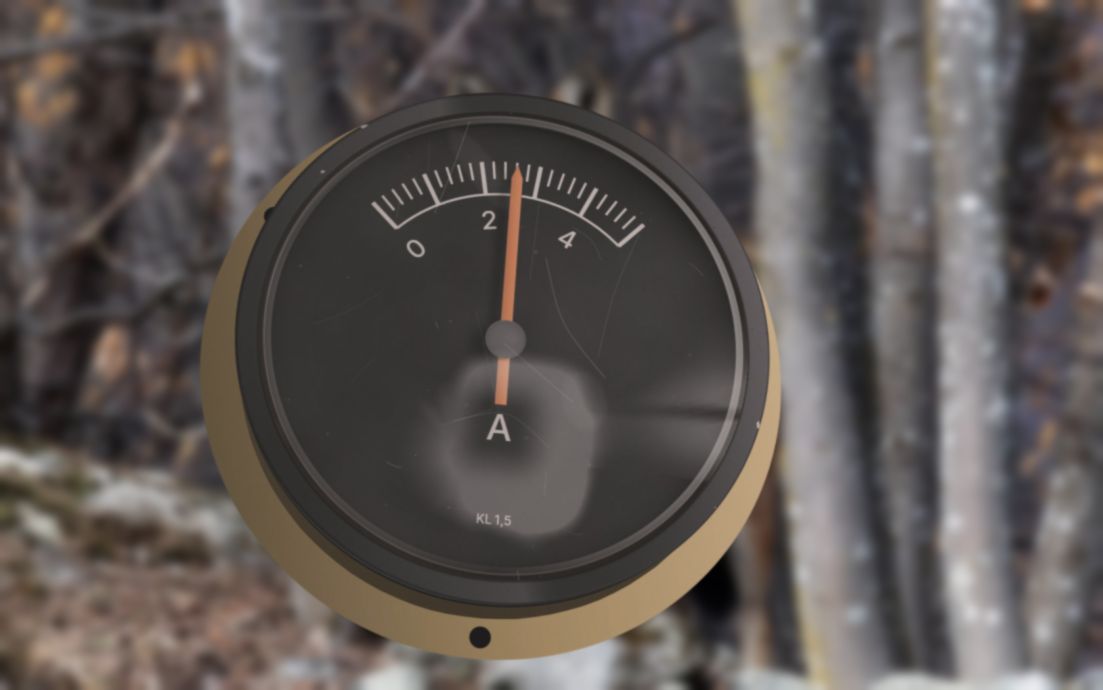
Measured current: 2.6 A
